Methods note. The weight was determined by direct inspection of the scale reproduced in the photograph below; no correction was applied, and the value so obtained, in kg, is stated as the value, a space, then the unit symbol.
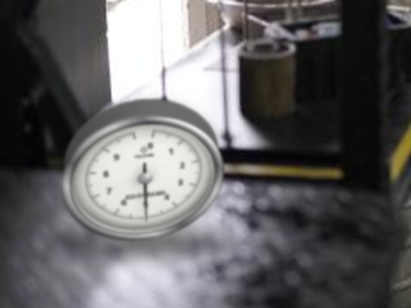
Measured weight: 5 kg
